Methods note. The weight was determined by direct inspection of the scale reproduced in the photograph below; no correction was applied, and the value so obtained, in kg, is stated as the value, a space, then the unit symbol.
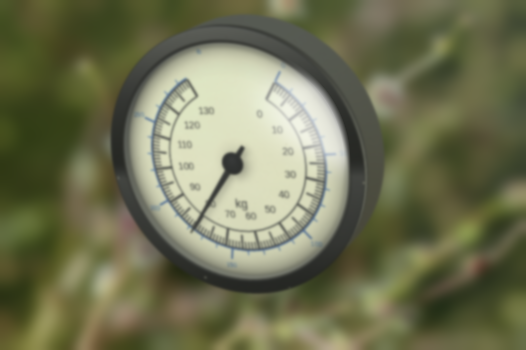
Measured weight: 80 kg
